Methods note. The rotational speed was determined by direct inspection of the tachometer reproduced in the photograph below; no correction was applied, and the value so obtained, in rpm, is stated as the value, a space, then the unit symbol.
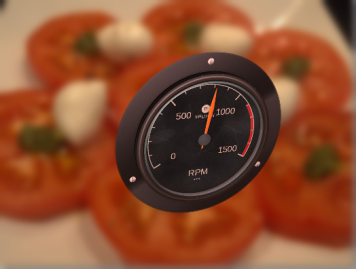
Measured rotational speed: 800 rpm
